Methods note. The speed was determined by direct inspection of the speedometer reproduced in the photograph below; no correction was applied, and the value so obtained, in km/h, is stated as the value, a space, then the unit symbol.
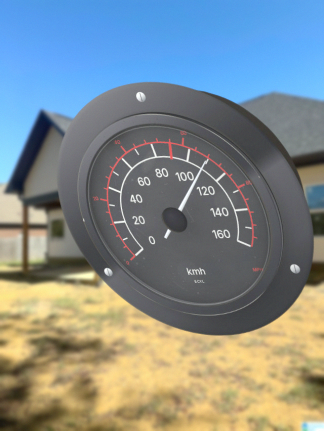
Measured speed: 110 km/h
